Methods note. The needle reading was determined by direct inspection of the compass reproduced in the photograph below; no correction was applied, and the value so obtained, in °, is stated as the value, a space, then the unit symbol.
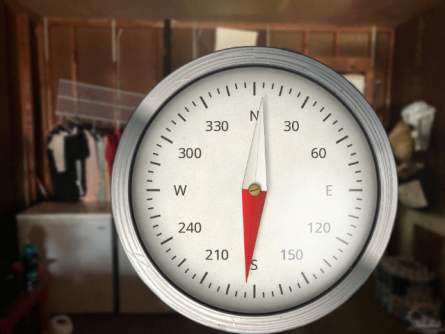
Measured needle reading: 185 °
